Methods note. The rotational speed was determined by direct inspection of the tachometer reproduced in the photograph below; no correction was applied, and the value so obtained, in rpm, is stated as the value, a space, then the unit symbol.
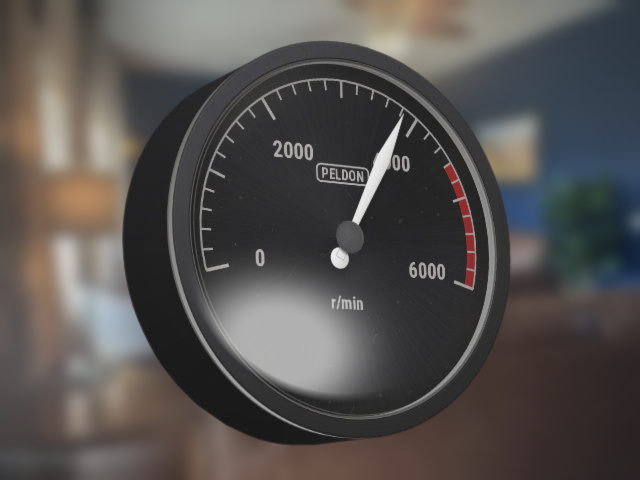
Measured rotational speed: 3800 rpm
